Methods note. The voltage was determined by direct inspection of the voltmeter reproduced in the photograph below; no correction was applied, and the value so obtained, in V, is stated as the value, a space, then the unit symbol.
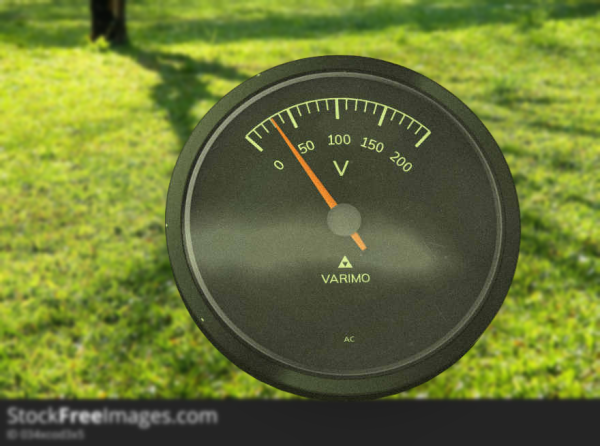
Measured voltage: 30 V
